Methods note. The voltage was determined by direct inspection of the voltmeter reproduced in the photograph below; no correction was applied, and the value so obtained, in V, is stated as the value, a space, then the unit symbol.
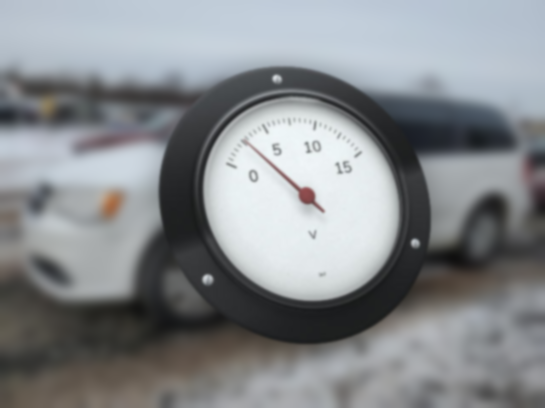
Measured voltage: 2.5 V
